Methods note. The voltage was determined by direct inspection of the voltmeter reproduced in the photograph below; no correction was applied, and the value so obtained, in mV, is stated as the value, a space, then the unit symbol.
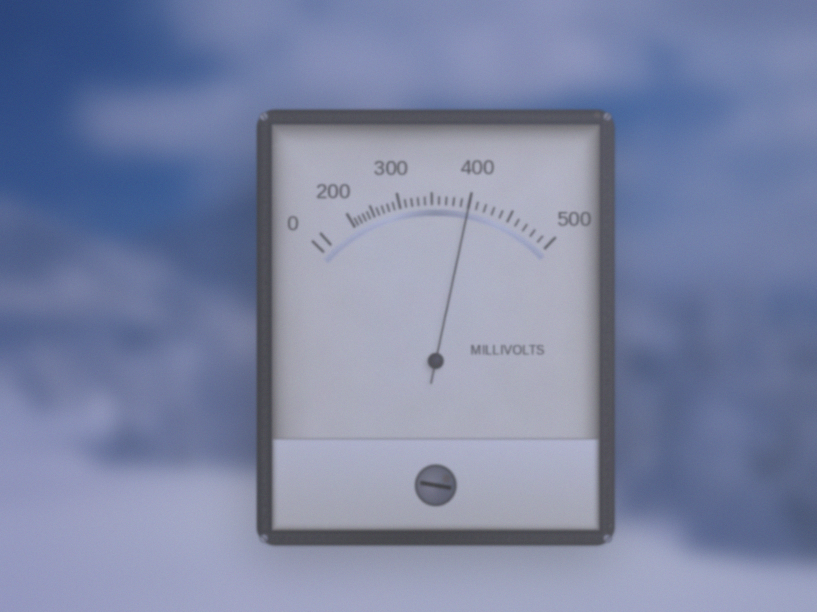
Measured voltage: 400 mV
